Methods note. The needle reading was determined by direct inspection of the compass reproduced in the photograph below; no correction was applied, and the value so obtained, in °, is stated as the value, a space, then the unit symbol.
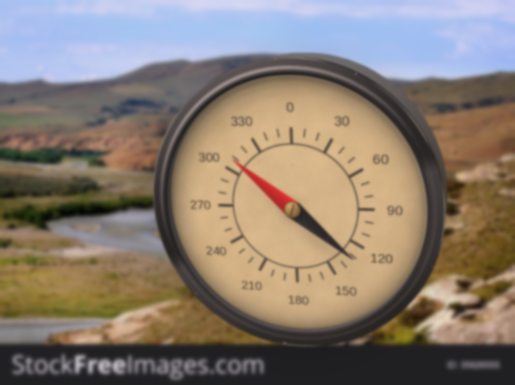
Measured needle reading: 310 °
